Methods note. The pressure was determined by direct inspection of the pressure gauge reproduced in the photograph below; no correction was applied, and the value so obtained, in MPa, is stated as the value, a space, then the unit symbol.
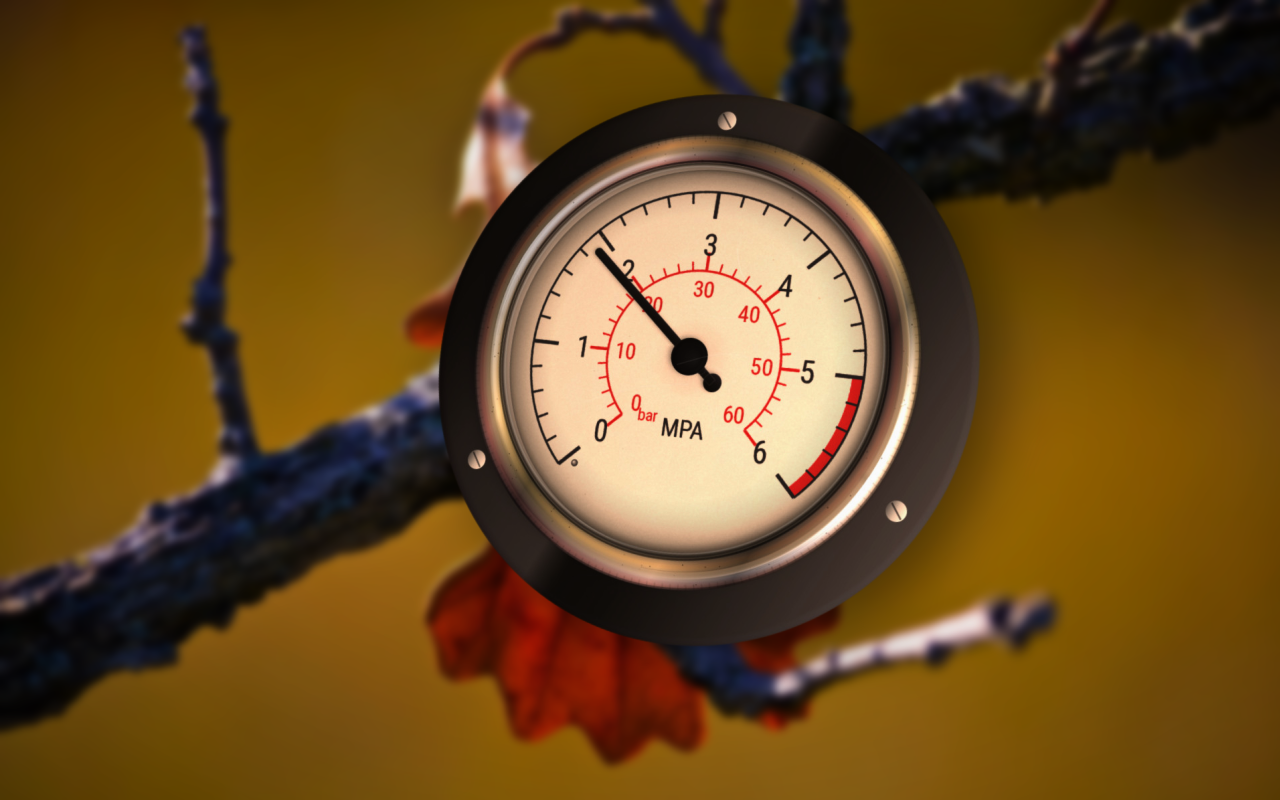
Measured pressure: 1.9 MPa
